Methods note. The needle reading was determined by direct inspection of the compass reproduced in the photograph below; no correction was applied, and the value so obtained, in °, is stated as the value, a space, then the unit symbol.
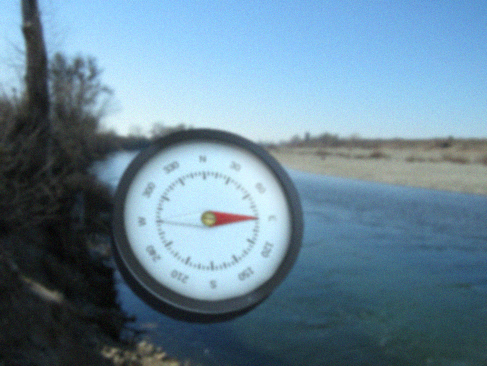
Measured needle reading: 90 °
